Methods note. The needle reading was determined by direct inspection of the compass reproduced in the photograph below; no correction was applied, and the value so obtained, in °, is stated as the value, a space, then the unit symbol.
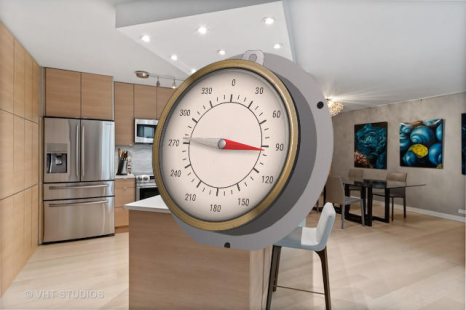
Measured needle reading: 95 °
